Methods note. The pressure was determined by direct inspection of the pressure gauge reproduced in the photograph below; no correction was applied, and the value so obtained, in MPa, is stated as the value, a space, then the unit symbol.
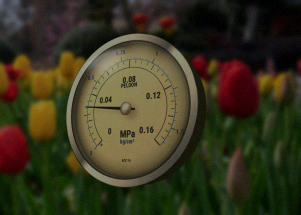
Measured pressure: 0.03 MPa
